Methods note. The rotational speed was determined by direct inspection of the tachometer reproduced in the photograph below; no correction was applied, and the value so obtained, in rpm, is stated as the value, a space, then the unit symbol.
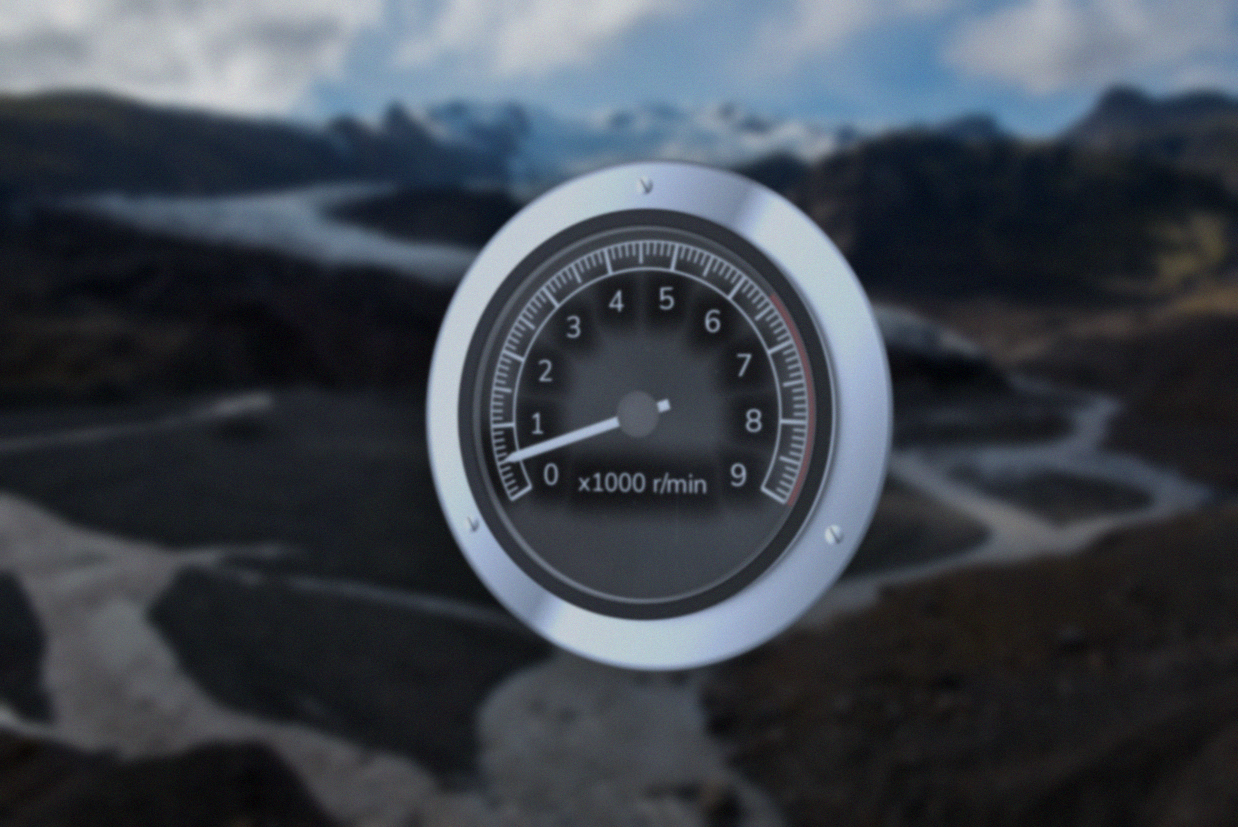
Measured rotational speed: 500 rpm
